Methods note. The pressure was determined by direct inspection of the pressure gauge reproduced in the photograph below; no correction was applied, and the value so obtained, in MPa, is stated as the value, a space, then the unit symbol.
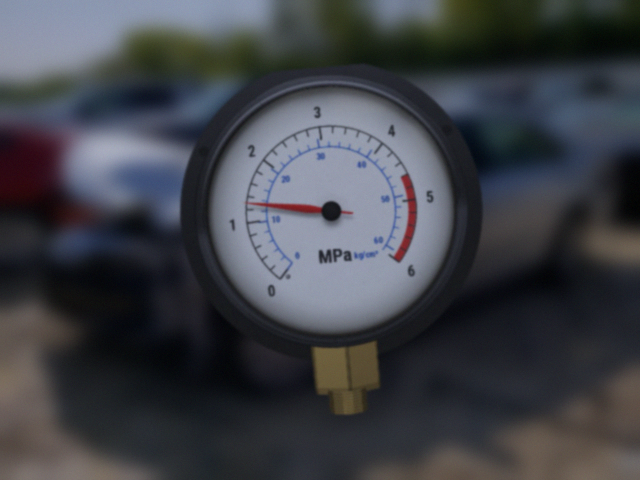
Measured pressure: 1.3 MPa
